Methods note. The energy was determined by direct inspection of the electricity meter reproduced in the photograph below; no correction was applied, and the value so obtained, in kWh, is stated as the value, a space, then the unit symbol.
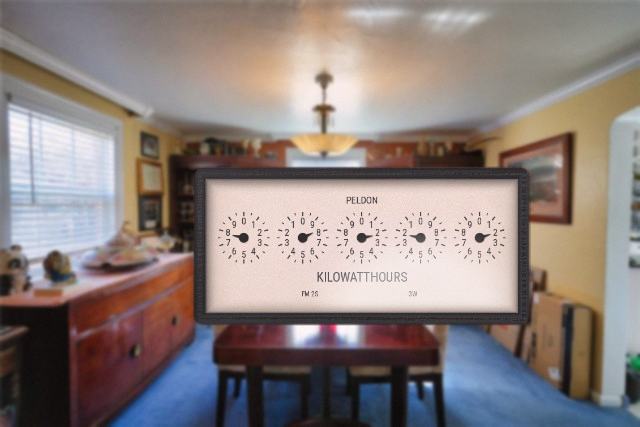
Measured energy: 78222 kWh
